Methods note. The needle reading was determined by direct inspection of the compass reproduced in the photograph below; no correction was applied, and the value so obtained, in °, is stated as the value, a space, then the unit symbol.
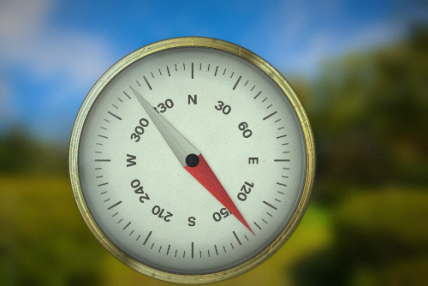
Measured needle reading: 140 °
